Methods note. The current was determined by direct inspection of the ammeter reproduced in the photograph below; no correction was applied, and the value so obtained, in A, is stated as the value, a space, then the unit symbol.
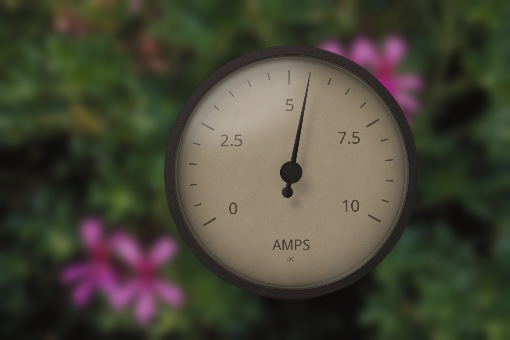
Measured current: 5.5 A
